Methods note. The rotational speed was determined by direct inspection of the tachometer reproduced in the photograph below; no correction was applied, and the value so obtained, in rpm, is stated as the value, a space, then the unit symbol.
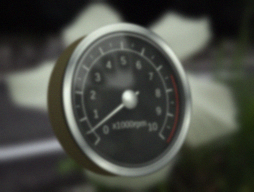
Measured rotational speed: 500 rpm
